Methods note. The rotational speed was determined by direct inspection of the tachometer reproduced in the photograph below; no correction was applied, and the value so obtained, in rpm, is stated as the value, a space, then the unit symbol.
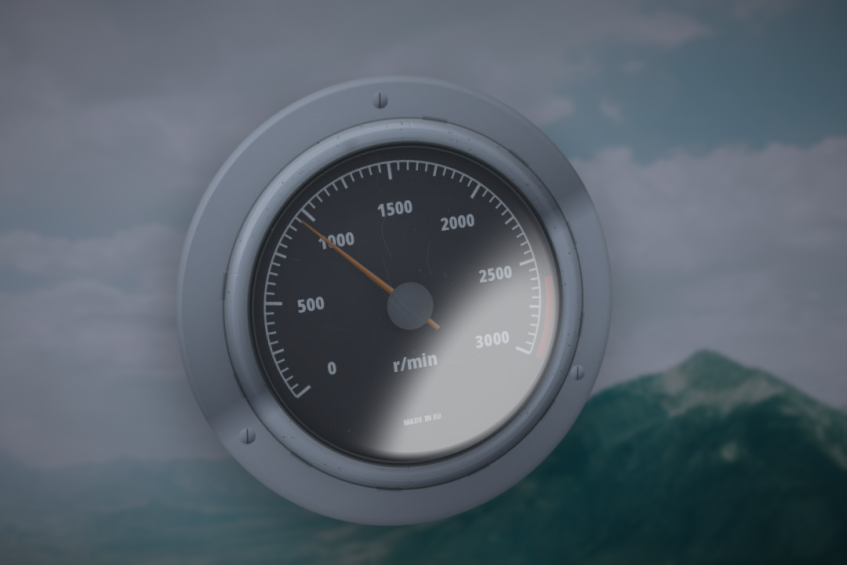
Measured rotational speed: 950 rpm
